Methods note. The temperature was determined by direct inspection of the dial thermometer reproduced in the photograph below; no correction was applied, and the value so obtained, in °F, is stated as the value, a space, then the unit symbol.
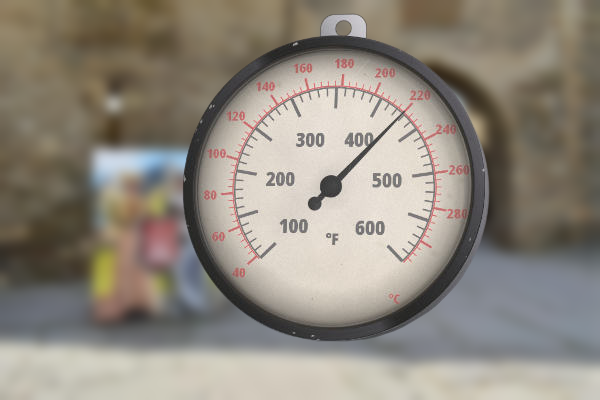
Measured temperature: 430 °F
